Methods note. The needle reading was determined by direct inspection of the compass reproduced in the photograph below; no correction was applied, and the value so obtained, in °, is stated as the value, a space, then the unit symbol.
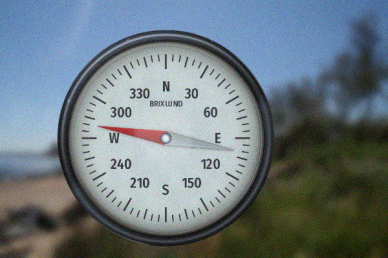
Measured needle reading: 280 °
